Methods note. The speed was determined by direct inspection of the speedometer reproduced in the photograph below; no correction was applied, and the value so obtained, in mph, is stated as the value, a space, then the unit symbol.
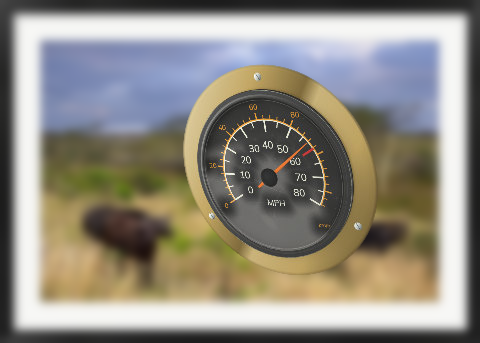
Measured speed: 57.5 mph
